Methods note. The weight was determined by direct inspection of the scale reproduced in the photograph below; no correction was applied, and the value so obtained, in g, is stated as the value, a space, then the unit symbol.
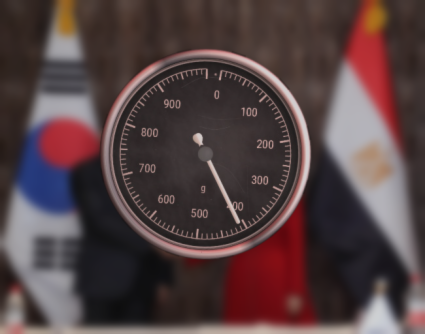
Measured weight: 410 g
